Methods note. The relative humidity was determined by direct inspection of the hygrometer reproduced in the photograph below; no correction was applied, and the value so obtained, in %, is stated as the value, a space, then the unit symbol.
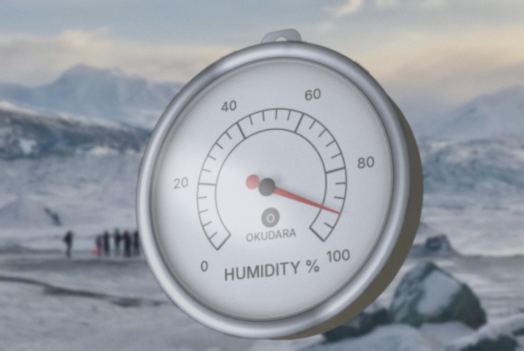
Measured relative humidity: 92 %
